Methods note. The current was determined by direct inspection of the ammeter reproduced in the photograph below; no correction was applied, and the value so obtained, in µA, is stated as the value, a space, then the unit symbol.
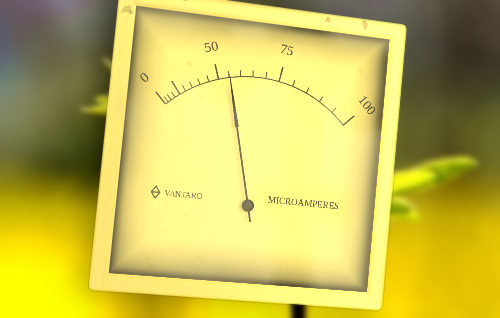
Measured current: 55 µA
